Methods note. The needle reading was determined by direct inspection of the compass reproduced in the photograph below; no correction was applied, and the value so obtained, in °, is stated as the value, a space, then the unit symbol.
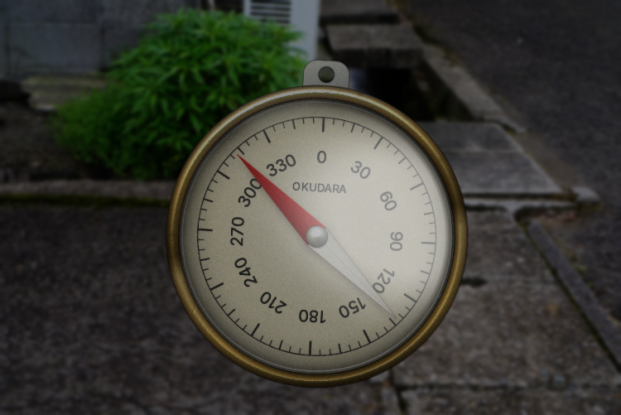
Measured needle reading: 312.5 °
